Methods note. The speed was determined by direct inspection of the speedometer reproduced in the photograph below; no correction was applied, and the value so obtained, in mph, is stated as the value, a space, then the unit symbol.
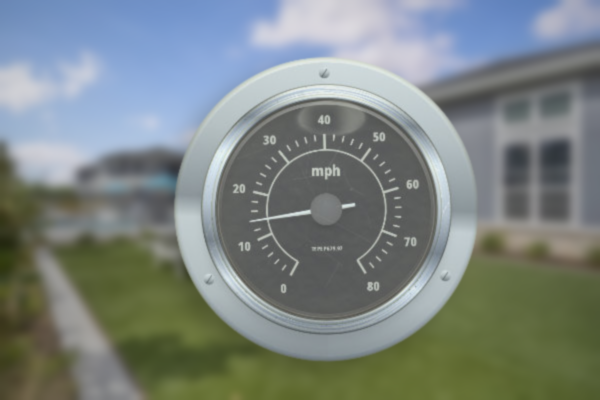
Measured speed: 14 mph
